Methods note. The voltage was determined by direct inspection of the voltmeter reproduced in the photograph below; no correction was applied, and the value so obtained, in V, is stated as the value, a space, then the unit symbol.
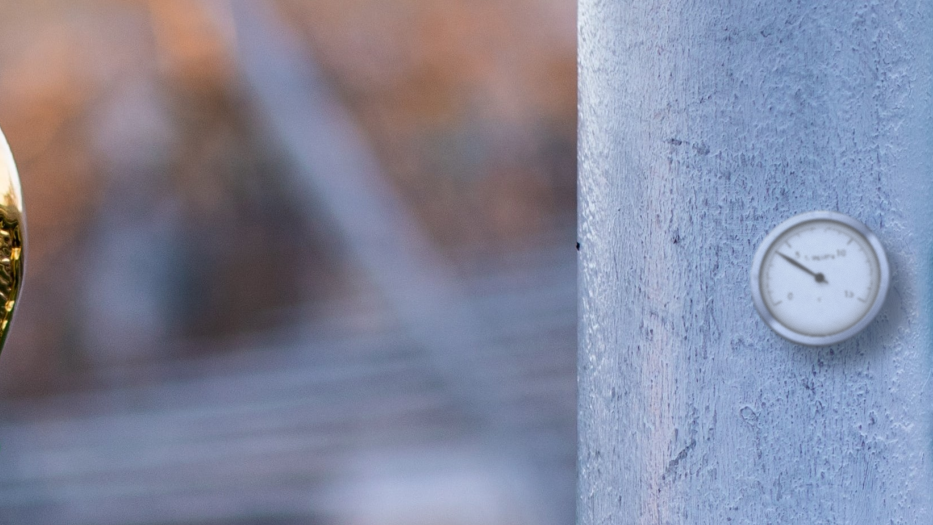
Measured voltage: 4 V
